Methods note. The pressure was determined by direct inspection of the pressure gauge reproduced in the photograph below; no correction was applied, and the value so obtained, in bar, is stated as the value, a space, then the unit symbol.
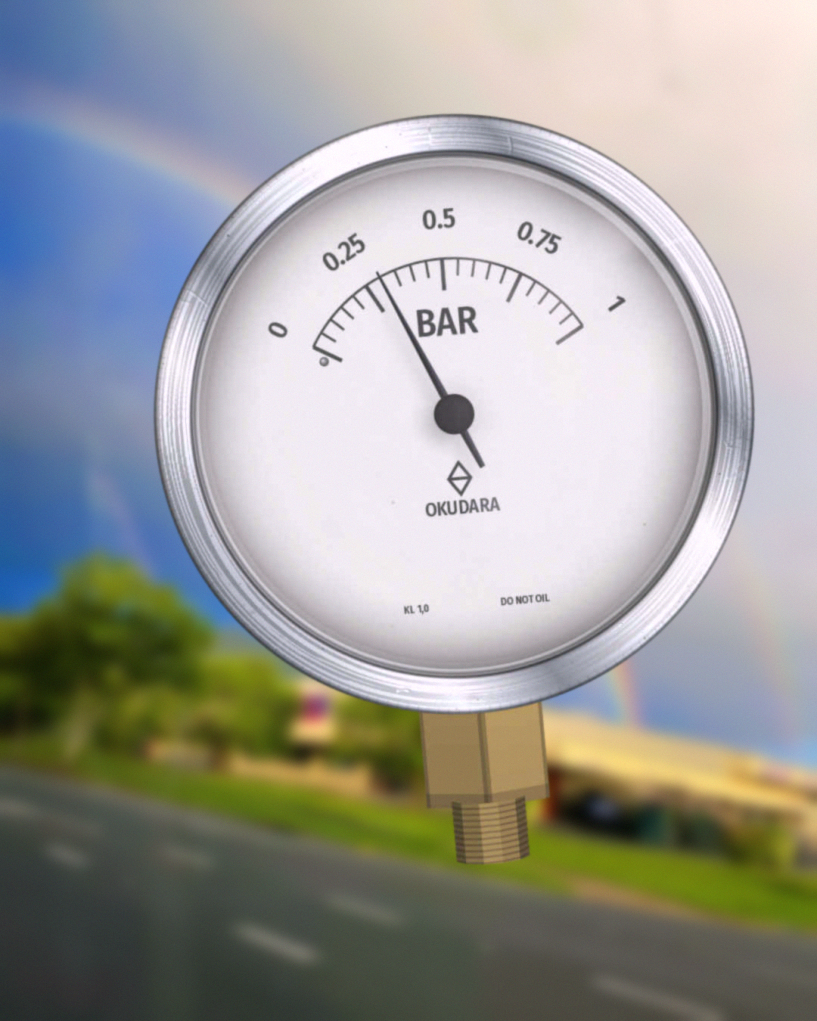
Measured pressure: 0.3 bar
